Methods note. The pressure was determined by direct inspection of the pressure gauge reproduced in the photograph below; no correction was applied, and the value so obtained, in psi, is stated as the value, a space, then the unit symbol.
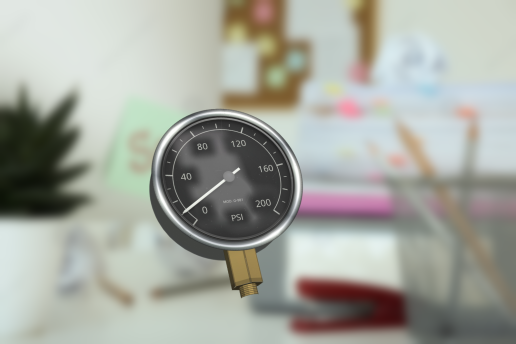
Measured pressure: 10 psi
